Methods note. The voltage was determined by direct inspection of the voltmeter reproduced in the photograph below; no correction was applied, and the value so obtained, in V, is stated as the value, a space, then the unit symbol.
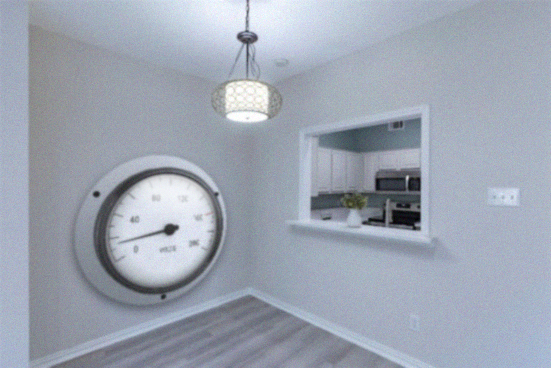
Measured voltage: 15 V
